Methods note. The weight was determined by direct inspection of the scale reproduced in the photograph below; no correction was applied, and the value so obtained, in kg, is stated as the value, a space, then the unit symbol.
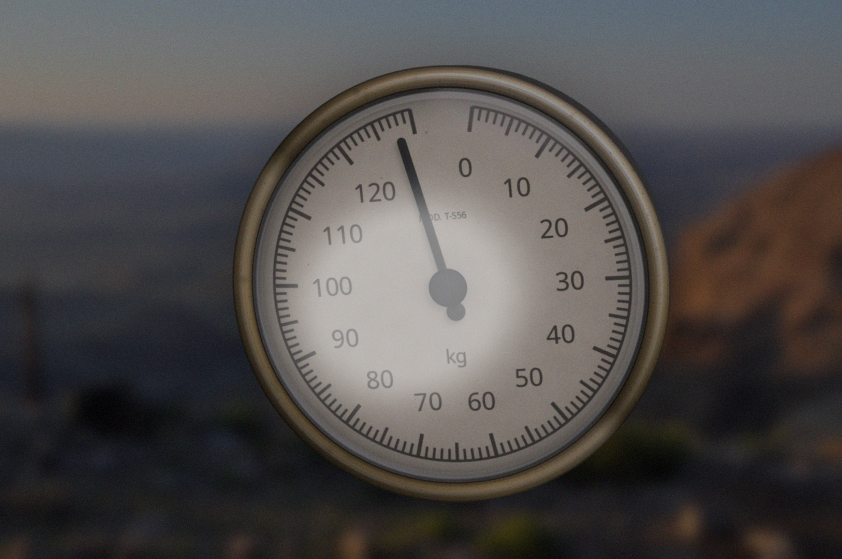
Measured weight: 128 kg
